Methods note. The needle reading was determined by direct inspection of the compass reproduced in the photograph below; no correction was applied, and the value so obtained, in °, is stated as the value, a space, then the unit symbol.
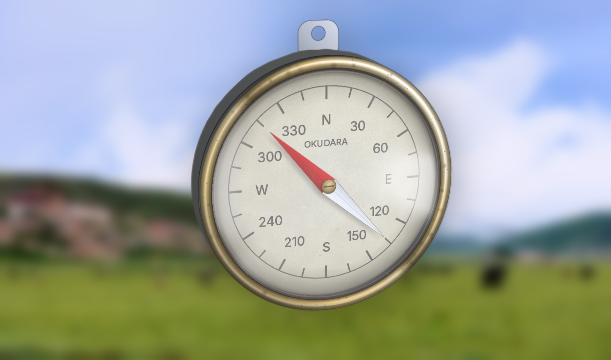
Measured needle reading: 315 °
